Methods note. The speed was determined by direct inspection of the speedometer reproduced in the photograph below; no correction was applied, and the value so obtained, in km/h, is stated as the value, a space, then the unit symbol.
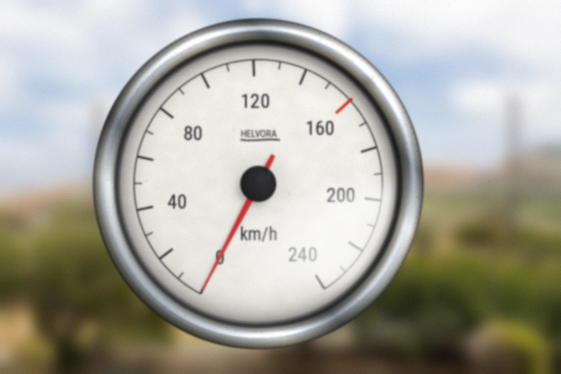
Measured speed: 0 km/h
